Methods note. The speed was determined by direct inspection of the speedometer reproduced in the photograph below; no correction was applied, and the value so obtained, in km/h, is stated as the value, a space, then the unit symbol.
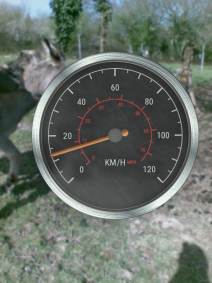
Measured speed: 12.5 km/h
